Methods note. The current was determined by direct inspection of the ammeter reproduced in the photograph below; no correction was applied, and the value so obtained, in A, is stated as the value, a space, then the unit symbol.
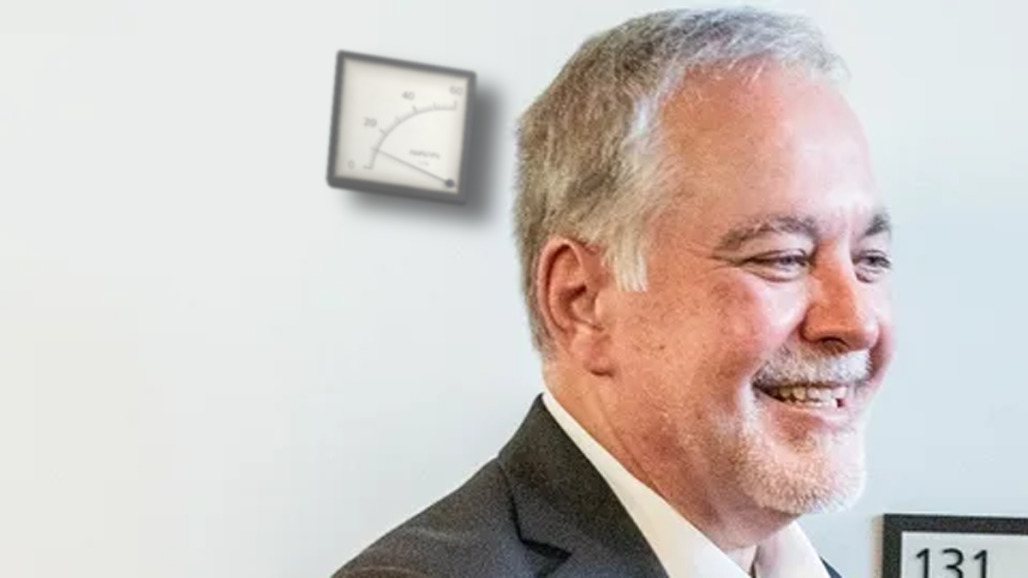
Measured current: 10 A
